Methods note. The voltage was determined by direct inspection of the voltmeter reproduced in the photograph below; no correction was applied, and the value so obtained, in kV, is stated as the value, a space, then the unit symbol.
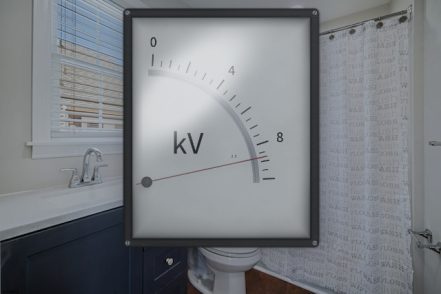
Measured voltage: 8.75 kV
